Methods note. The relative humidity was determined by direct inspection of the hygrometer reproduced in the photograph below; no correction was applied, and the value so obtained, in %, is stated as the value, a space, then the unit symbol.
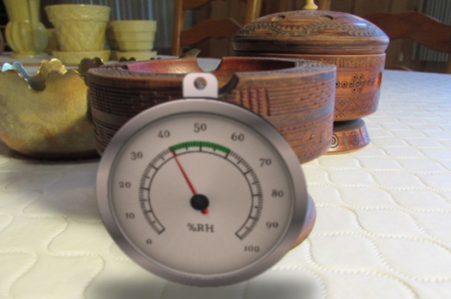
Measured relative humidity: 40 %
